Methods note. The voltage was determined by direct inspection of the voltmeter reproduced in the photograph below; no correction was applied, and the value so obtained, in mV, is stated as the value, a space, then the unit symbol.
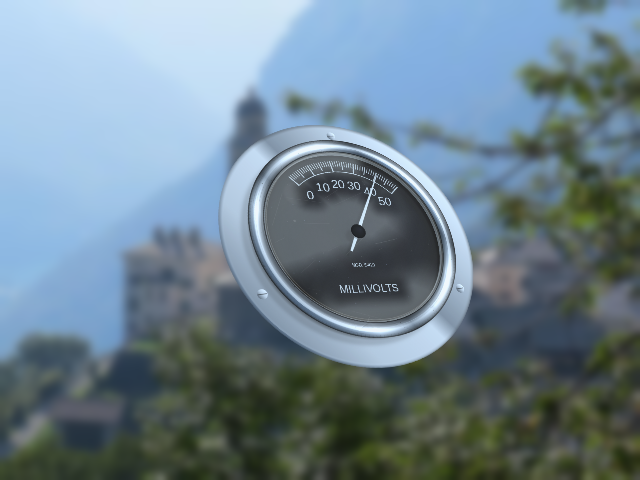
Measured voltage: 40 mV
